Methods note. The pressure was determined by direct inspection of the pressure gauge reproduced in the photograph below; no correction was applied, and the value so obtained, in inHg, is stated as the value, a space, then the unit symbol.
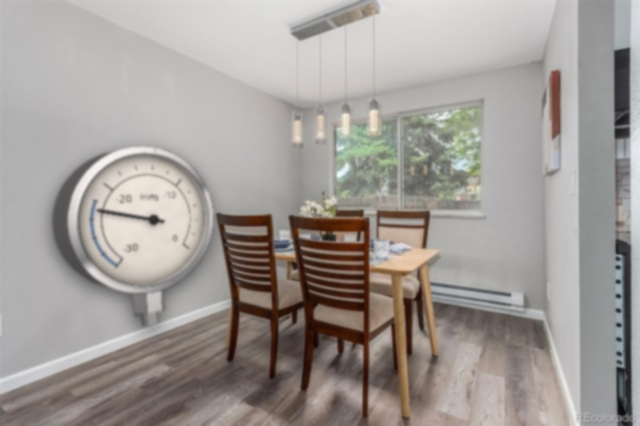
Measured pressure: -23 inHg
